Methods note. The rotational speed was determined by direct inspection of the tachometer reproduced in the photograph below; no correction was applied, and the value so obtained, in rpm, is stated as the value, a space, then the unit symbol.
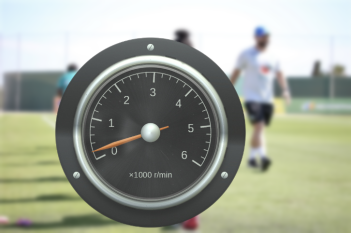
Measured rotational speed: 200 rpm
